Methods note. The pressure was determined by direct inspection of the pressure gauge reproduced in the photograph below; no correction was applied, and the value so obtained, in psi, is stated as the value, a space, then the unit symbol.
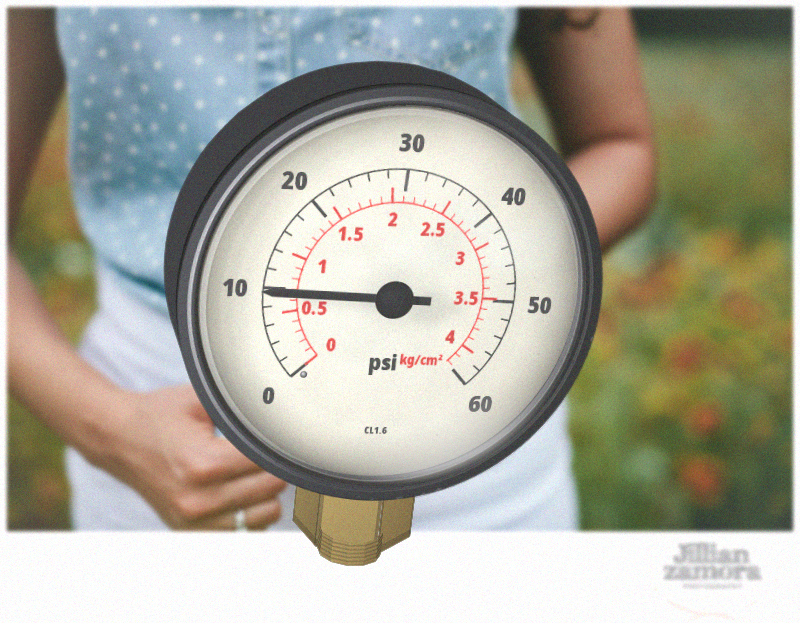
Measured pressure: 10 psi
